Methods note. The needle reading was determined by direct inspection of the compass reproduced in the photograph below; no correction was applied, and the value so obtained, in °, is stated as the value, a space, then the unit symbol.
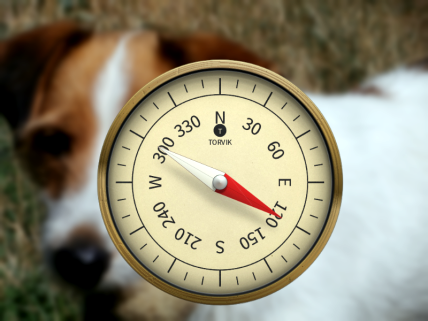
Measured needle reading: 120 °
